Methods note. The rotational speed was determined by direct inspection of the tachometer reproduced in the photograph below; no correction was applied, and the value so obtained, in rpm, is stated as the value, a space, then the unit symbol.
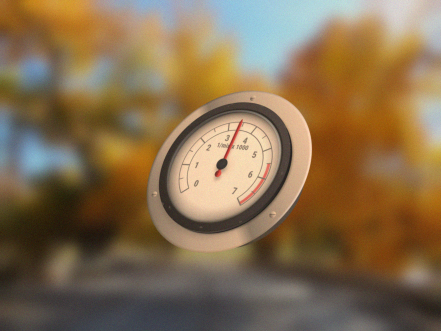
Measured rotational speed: 3500 rpm
